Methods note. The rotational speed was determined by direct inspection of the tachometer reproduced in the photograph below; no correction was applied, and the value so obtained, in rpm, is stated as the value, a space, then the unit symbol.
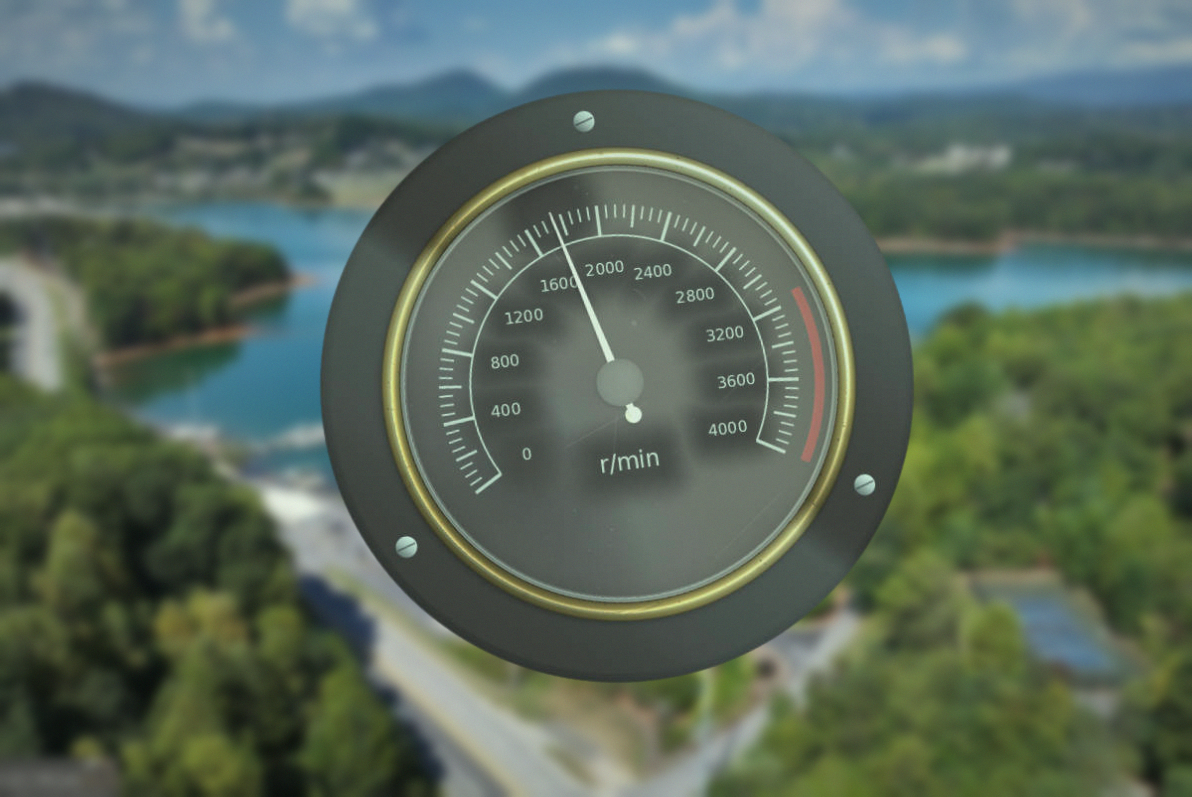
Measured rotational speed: 1750 rpm
